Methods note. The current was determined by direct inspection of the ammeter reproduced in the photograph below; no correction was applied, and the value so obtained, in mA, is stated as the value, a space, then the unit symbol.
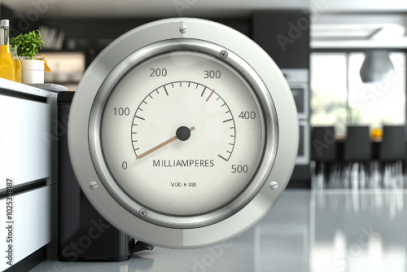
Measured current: 0 mA
